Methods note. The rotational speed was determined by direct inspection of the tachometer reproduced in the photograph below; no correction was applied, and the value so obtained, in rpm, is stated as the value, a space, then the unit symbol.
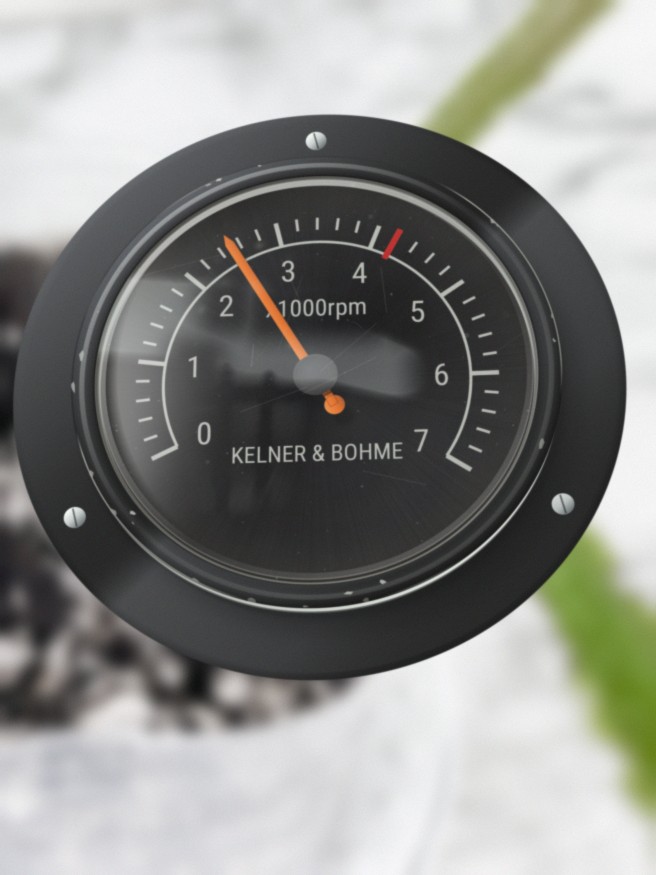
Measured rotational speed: 2500 rpm
